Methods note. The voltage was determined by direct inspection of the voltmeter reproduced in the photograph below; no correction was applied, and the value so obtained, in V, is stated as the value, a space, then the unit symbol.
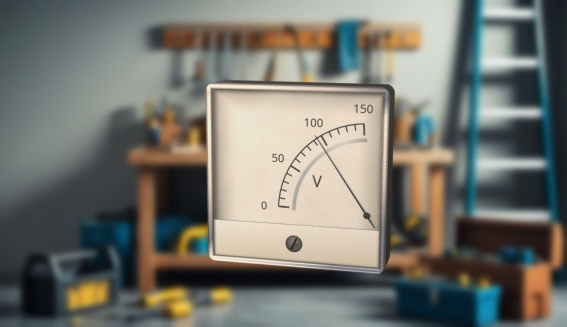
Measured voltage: 95 V
